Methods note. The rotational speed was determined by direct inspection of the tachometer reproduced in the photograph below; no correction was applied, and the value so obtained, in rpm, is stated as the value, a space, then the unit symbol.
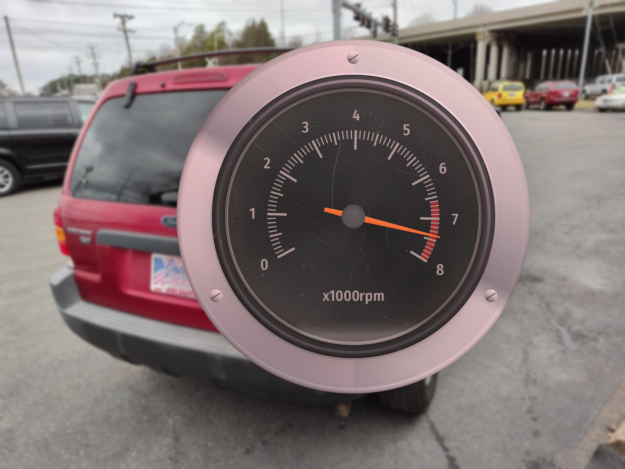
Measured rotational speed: 7400 rpm
